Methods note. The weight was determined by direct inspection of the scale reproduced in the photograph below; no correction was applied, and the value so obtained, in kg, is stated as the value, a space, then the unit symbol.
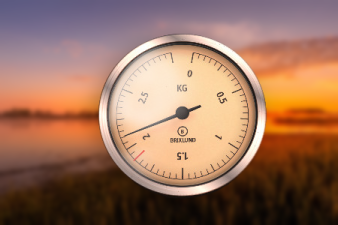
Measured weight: 2.1 kg
